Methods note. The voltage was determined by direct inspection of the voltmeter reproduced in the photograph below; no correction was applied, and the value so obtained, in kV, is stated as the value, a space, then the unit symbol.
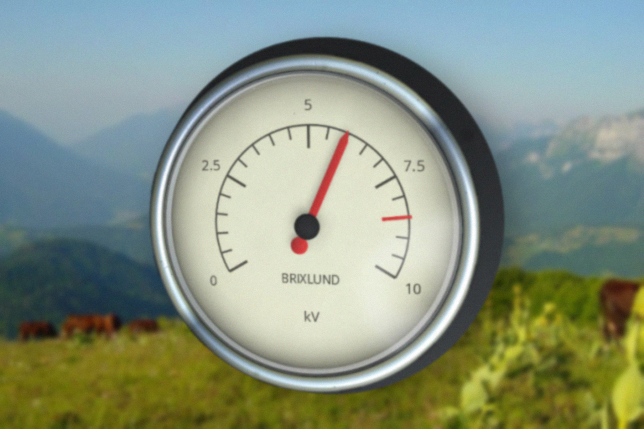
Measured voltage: 6 kV
